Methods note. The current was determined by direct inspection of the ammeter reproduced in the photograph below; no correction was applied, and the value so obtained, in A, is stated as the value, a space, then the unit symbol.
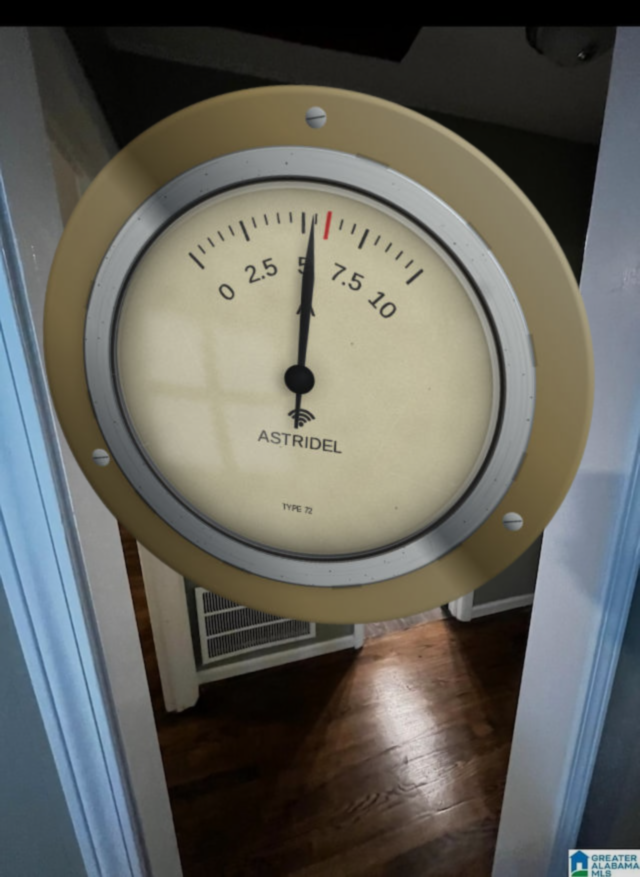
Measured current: 5.5 A
